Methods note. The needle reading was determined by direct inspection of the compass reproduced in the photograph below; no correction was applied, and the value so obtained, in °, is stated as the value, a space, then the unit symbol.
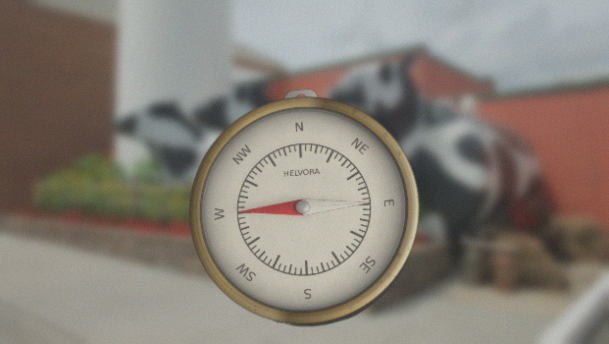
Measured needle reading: 270 °
